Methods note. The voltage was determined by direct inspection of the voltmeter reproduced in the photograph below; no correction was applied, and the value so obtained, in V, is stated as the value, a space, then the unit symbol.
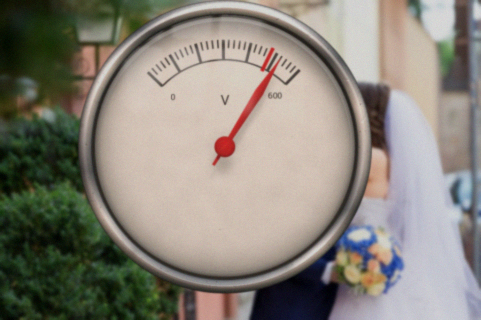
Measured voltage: 520 V
